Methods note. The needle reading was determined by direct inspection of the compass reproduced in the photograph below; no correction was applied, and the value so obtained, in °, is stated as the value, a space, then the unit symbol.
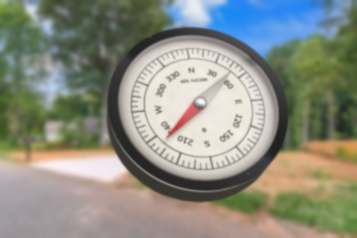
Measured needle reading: 230 °
